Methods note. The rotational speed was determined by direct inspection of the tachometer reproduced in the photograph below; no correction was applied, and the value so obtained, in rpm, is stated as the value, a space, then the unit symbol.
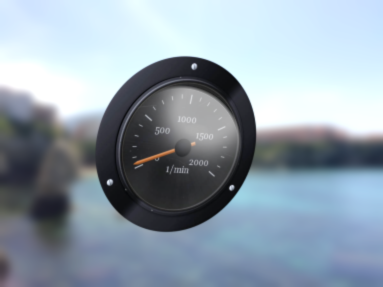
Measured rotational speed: 50 rpm
